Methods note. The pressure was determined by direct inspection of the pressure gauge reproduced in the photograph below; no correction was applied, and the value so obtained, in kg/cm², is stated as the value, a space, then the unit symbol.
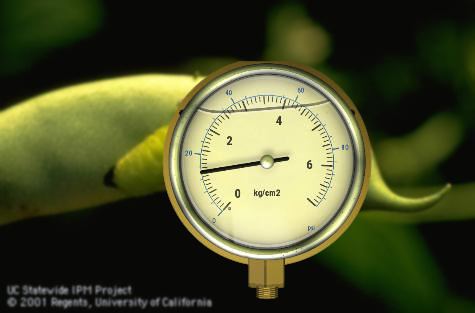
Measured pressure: 1 kg/cm²
